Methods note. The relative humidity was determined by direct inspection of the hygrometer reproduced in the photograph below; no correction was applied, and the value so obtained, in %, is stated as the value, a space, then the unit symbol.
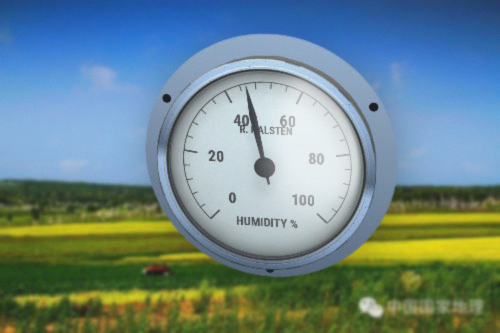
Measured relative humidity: 46 %
